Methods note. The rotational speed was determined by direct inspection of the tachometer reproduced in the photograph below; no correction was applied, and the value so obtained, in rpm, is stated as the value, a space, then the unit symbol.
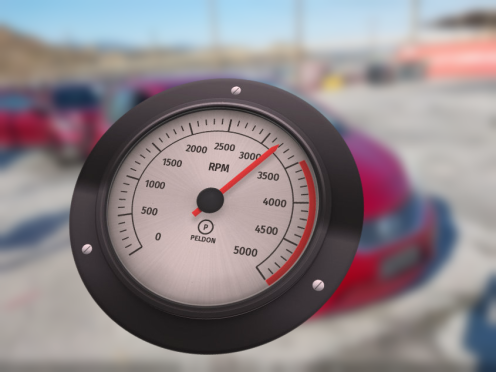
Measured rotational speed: 3200 rpm
